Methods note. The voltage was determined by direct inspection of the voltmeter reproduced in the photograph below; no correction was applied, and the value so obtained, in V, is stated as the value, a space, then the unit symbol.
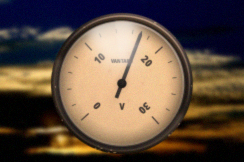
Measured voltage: 17 V
